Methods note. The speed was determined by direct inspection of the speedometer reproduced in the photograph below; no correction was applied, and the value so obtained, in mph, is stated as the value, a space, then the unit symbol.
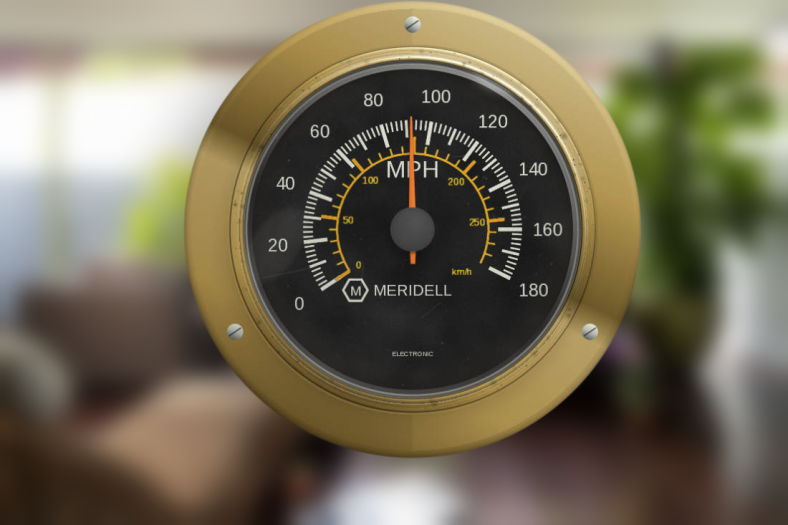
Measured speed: 92 mph
